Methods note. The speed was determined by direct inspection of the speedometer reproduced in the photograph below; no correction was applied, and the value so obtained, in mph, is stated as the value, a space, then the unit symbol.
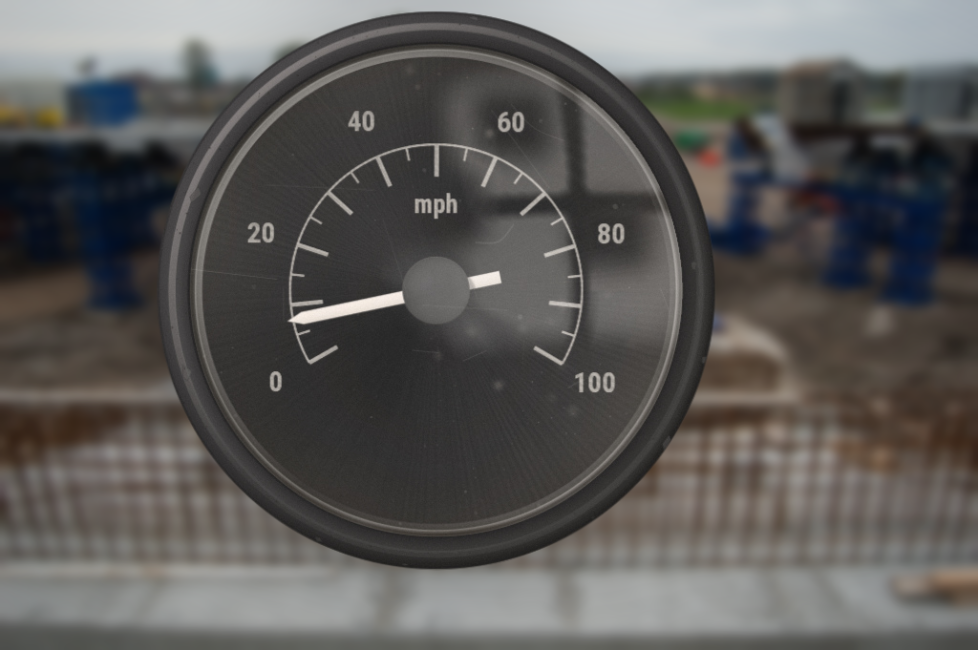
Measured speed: 7.5 mph
